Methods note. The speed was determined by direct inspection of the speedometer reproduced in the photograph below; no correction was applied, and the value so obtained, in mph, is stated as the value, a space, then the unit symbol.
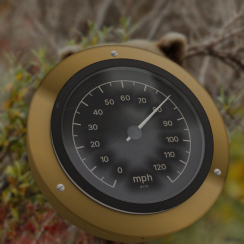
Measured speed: 80 mph
